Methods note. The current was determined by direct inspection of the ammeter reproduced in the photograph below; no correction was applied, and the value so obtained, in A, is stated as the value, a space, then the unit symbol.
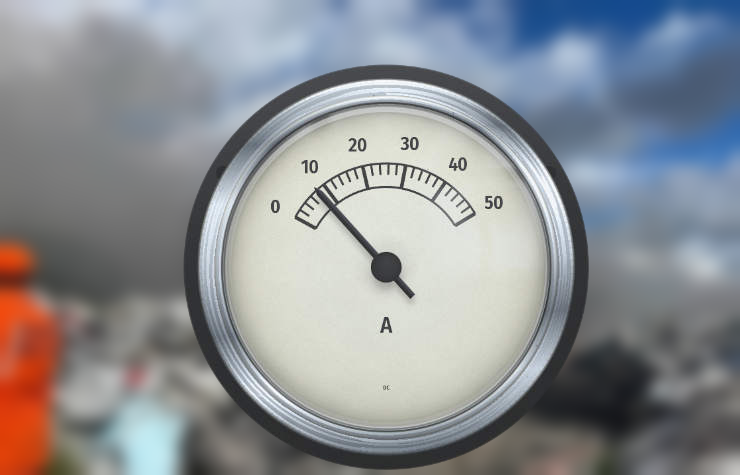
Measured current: 8 A
